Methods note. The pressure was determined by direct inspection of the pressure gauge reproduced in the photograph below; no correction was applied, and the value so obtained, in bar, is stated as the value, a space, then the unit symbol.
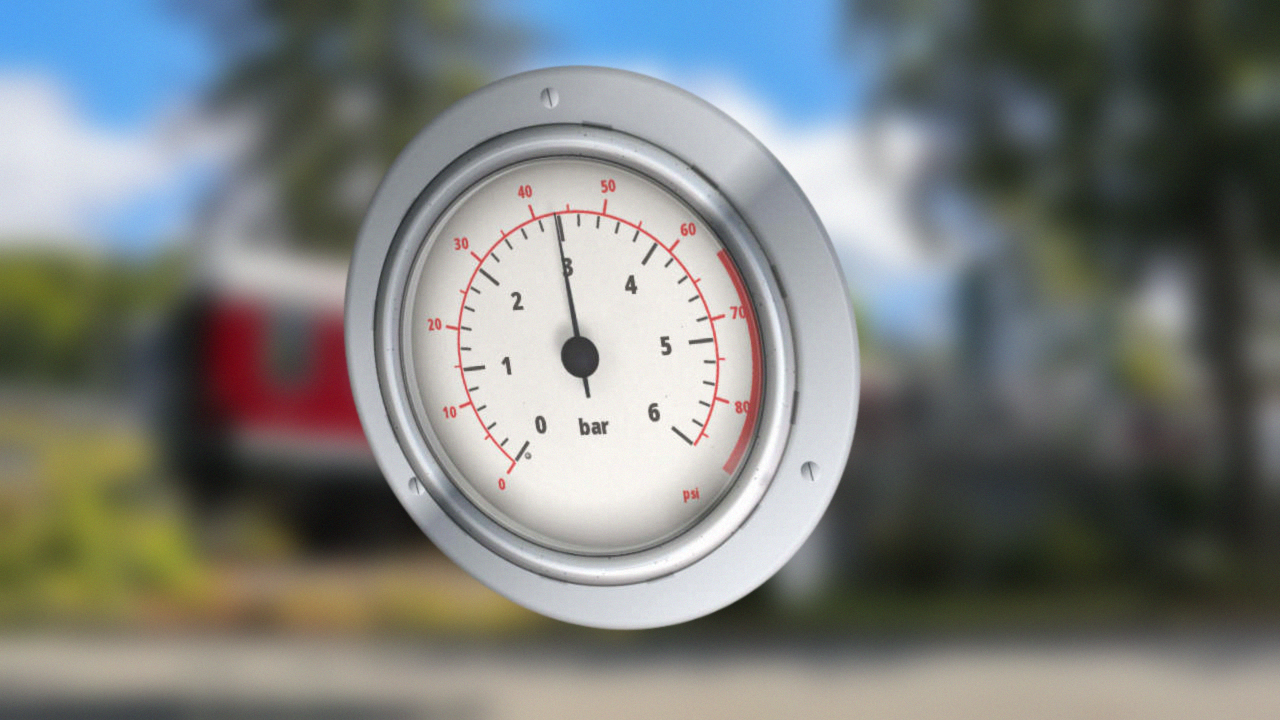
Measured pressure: 3 bar
